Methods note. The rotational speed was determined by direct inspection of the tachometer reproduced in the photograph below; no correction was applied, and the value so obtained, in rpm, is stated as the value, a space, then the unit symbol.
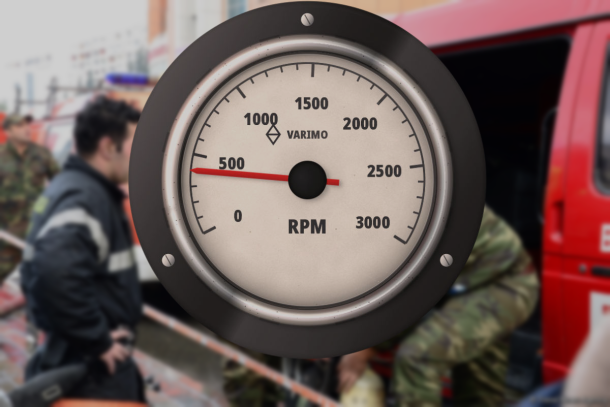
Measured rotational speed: 400 rpm
